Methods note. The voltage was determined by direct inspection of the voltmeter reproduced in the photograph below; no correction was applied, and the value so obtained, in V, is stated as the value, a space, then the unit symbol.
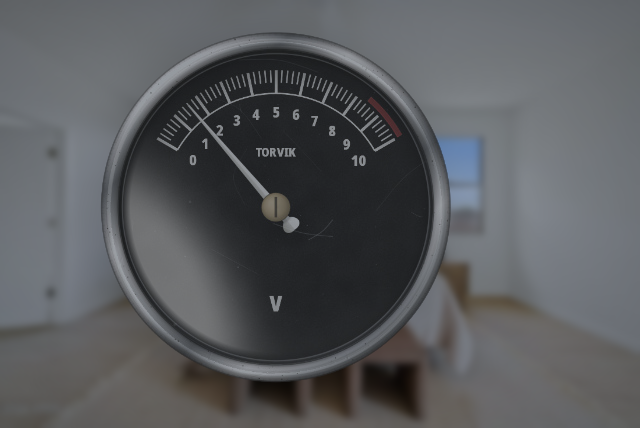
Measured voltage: 1.6 V
